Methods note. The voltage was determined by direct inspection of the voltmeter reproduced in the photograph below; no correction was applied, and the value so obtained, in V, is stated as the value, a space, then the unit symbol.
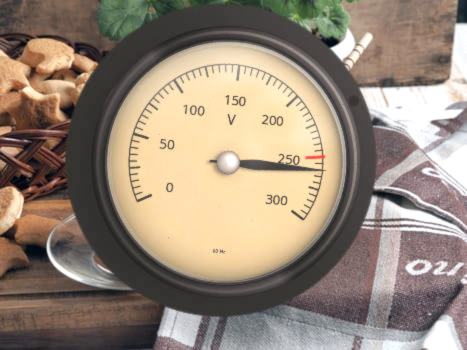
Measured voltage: 260 V
